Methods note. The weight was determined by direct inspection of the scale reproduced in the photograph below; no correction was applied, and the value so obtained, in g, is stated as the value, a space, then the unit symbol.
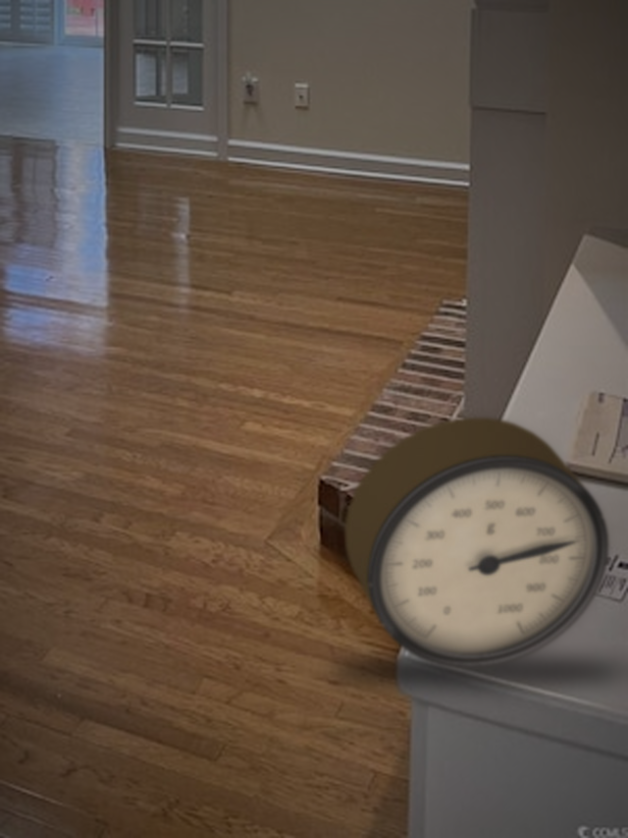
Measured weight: 750 g
